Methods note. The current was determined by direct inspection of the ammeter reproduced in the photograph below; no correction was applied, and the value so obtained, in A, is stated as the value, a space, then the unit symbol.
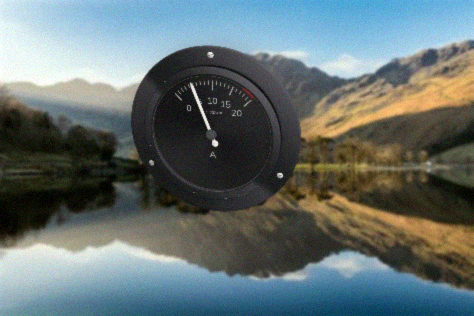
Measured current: 5 A
